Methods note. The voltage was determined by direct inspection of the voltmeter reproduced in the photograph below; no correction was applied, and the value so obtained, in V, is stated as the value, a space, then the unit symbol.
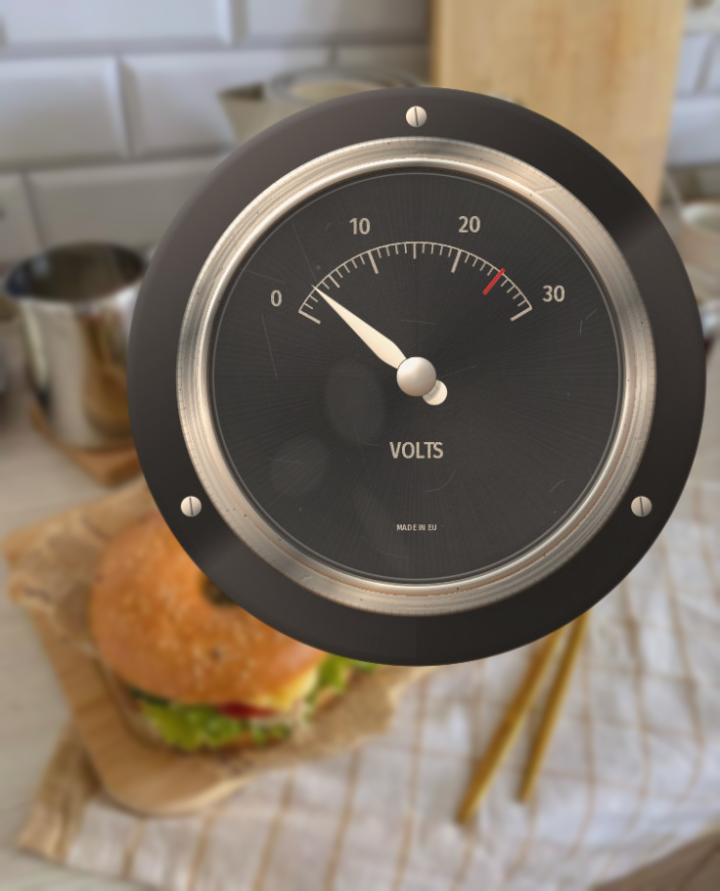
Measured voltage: 3 V
